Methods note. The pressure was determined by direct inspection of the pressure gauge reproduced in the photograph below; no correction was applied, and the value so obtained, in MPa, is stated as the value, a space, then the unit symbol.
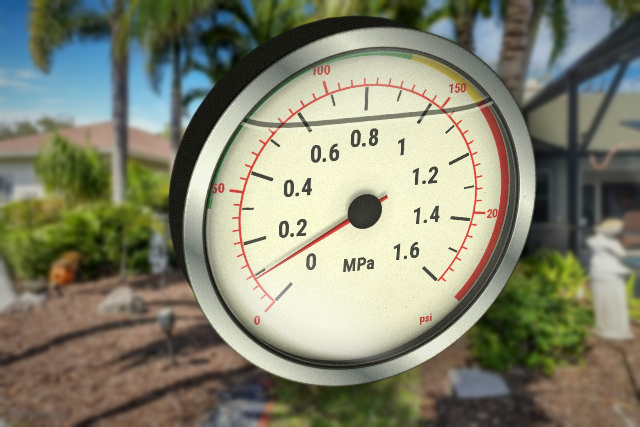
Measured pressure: 0.1 MPa
